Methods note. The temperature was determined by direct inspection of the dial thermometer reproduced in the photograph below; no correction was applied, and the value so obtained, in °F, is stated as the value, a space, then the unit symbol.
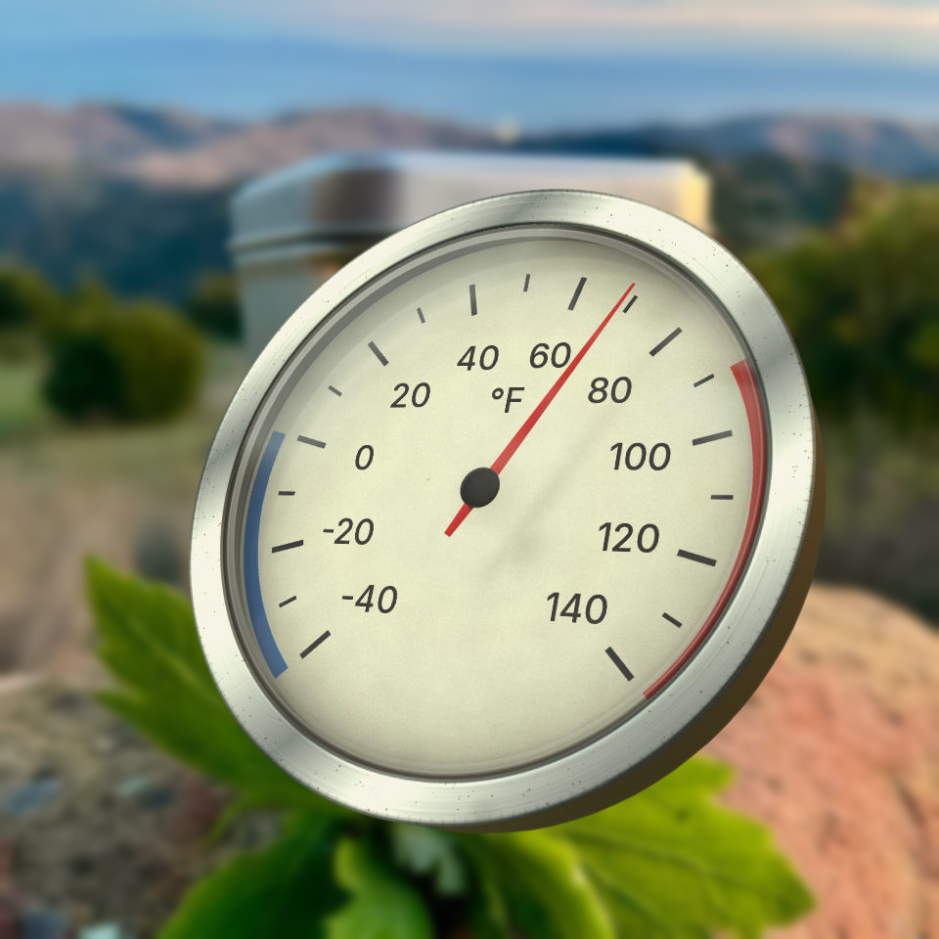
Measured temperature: 70 °F
